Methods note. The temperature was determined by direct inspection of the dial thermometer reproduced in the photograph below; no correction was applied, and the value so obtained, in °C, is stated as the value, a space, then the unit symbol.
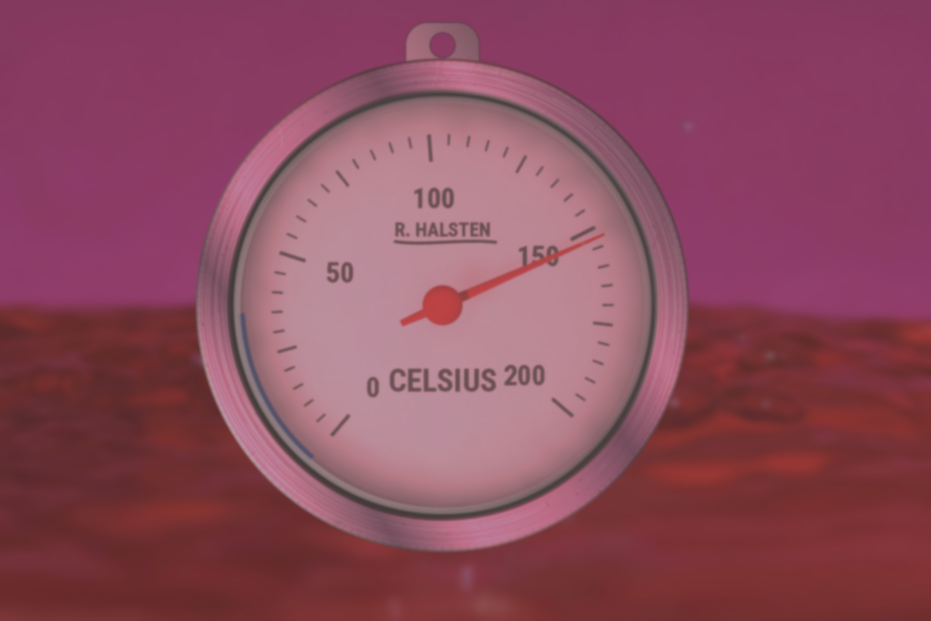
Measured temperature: 152.5 °C
